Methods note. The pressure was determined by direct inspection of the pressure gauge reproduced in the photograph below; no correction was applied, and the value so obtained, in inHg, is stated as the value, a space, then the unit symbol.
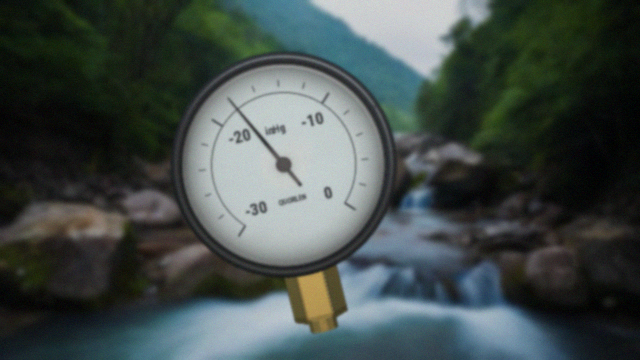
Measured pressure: -18 inHg
